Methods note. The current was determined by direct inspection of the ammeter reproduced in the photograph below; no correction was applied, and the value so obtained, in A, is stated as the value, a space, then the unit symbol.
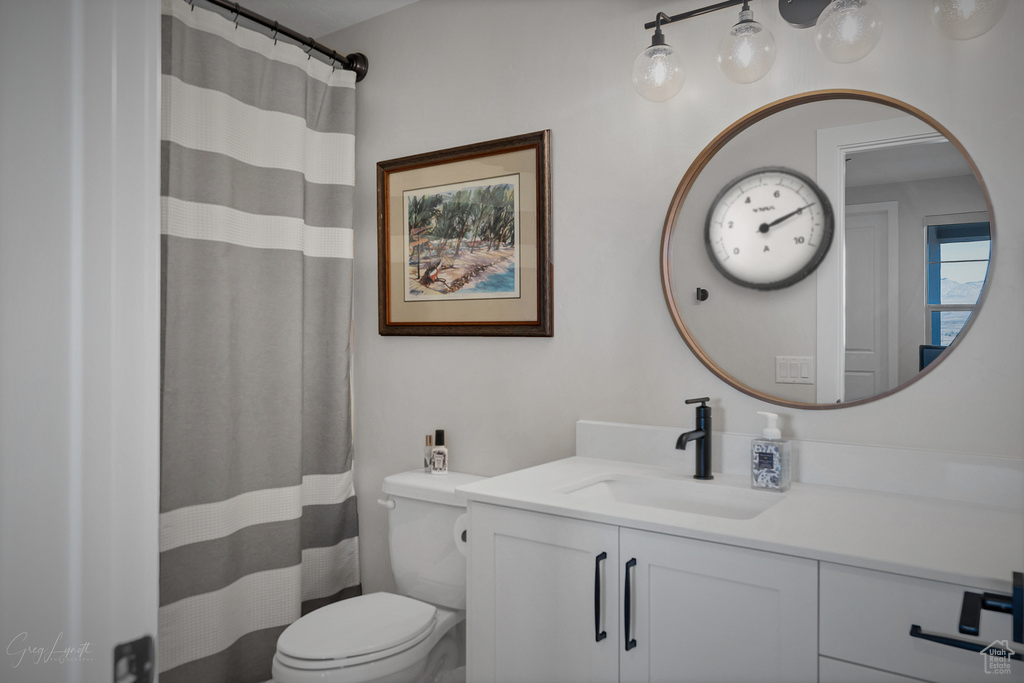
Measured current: 8 A
